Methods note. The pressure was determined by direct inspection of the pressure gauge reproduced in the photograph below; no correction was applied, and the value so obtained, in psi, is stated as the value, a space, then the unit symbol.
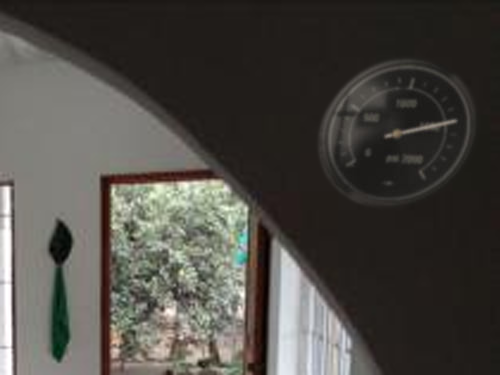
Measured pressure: 1500 psi
